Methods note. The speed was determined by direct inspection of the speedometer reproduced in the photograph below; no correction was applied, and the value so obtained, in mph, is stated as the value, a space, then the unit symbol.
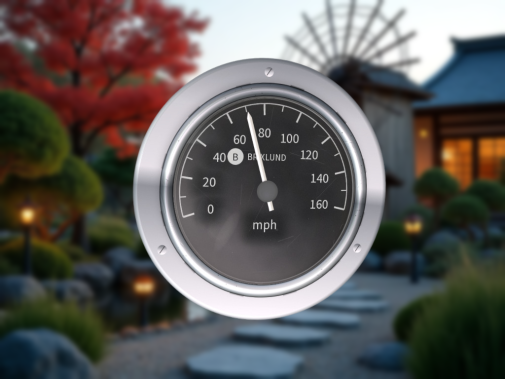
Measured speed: 70 mph
